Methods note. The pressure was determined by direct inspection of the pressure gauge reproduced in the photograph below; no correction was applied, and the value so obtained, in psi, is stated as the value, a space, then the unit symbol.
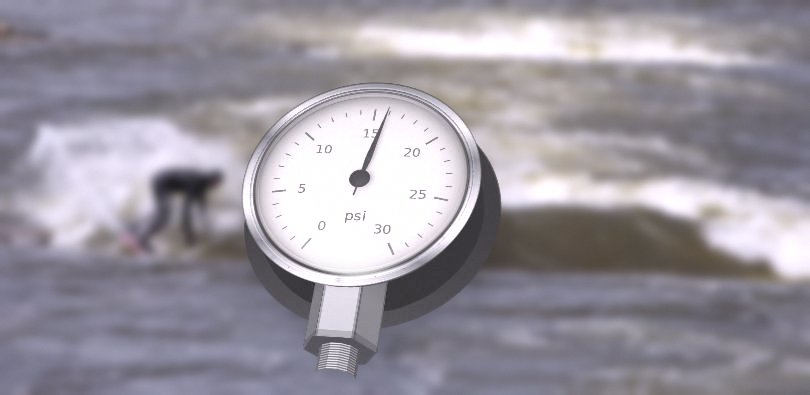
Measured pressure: 16 psi
